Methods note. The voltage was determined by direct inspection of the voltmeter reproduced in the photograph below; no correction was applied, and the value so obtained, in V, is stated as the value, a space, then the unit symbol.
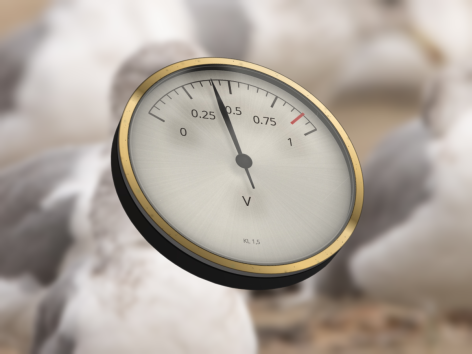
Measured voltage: 0.4 V
